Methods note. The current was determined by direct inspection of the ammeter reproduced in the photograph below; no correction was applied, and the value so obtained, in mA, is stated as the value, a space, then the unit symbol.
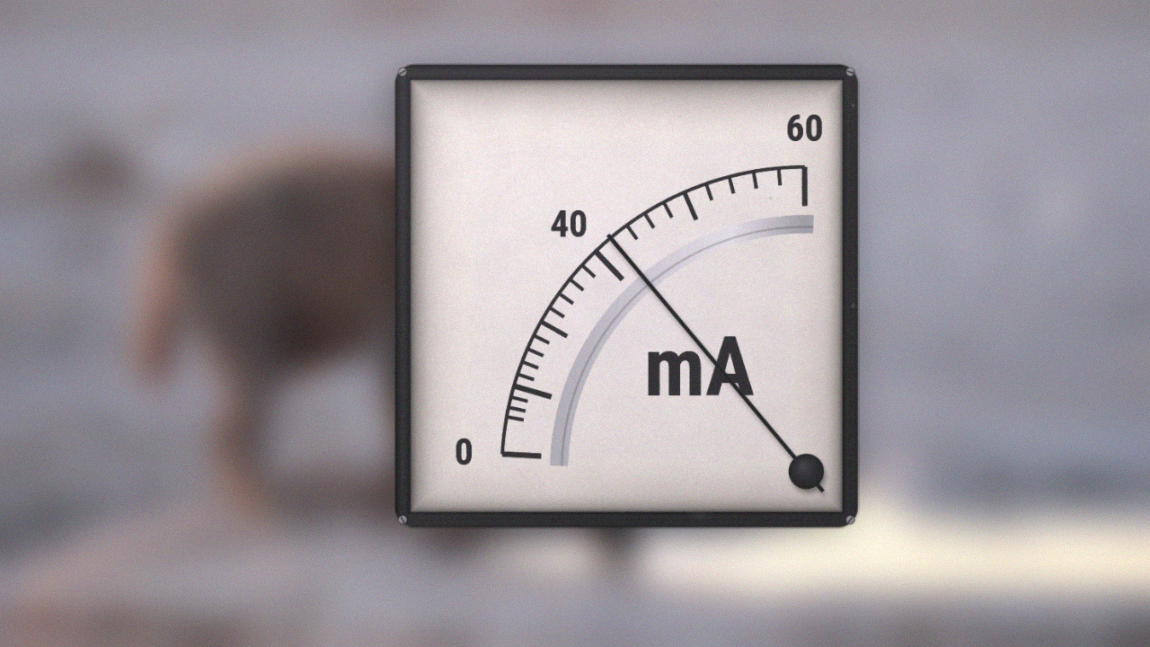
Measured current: 42 mA
